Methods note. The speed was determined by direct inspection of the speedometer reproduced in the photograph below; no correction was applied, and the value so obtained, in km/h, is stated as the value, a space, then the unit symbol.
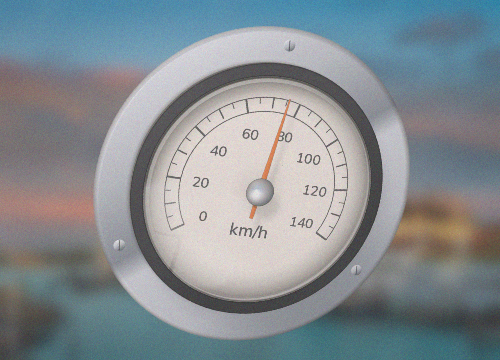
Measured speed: 75 km/h
